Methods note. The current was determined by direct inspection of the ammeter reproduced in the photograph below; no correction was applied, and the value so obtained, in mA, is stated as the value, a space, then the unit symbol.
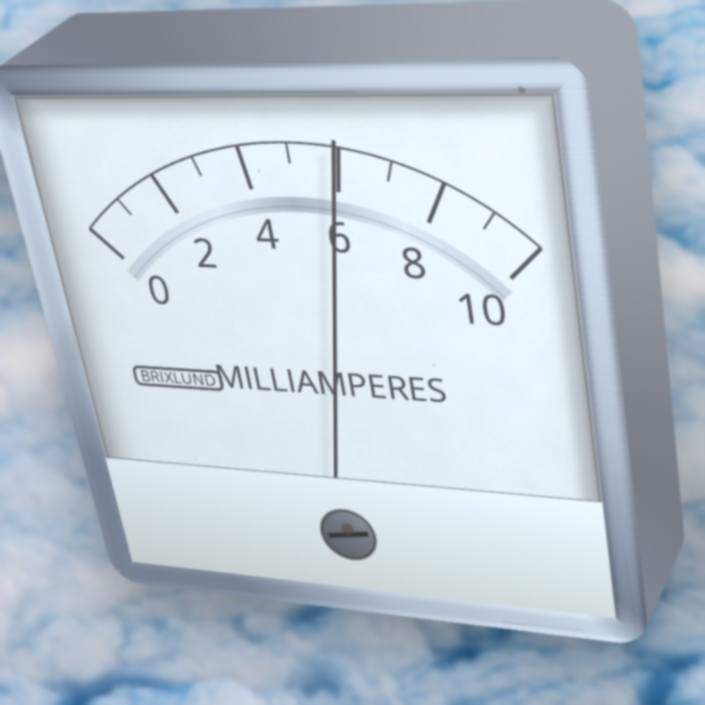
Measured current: 6 mA
